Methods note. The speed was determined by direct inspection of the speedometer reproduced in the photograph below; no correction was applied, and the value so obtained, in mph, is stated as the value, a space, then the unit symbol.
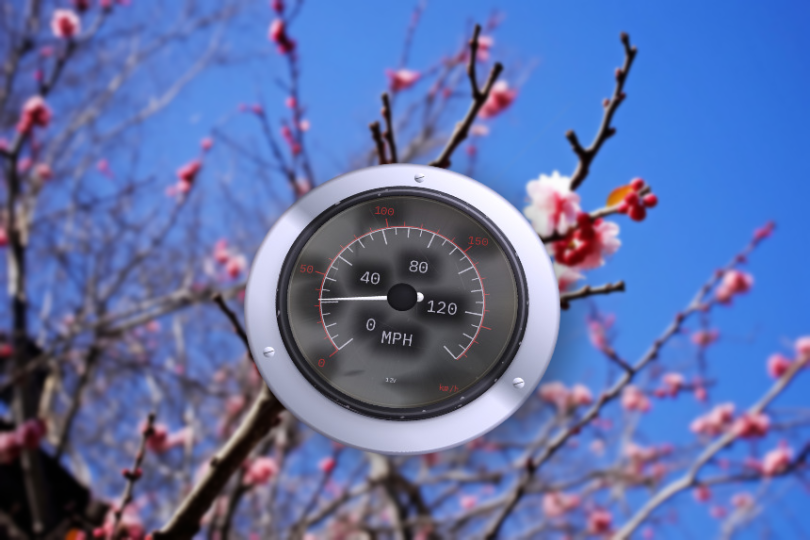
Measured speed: 20 mph
